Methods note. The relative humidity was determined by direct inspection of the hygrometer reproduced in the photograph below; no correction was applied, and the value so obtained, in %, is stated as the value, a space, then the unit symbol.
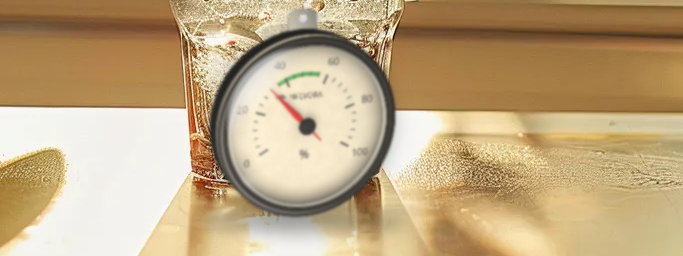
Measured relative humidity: 32 %
